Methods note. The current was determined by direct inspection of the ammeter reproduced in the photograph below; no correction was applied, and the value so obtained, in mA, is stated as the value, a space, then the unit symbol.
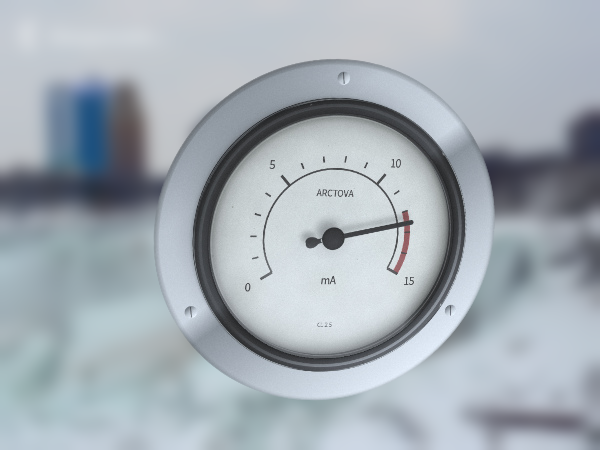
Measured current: 12.5 mA
